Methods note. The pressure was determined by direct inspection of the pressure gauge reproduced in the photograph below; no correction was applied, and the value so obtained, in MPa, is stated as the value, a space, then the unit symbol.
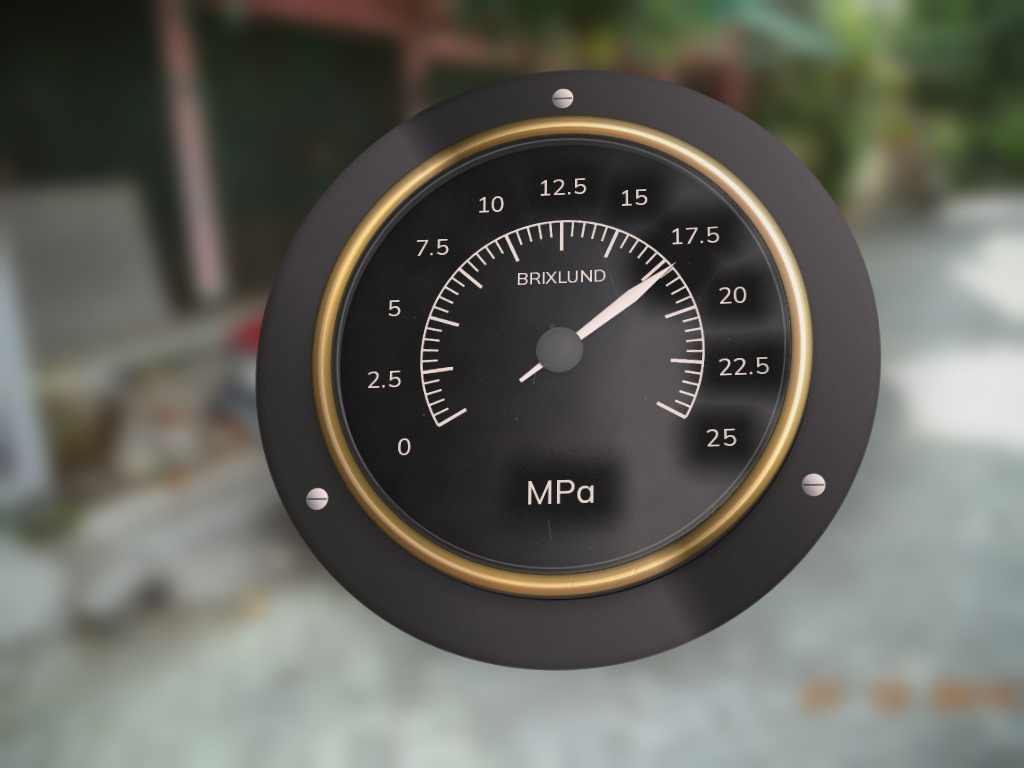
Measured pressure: 18 MPa
